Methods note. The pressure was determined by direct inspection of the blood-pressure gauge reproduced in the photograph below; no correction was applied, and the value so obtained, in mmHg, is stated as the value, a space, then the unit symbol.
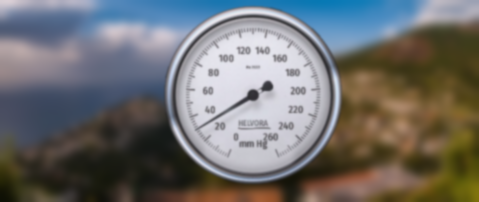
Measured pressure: 30 mmHg
